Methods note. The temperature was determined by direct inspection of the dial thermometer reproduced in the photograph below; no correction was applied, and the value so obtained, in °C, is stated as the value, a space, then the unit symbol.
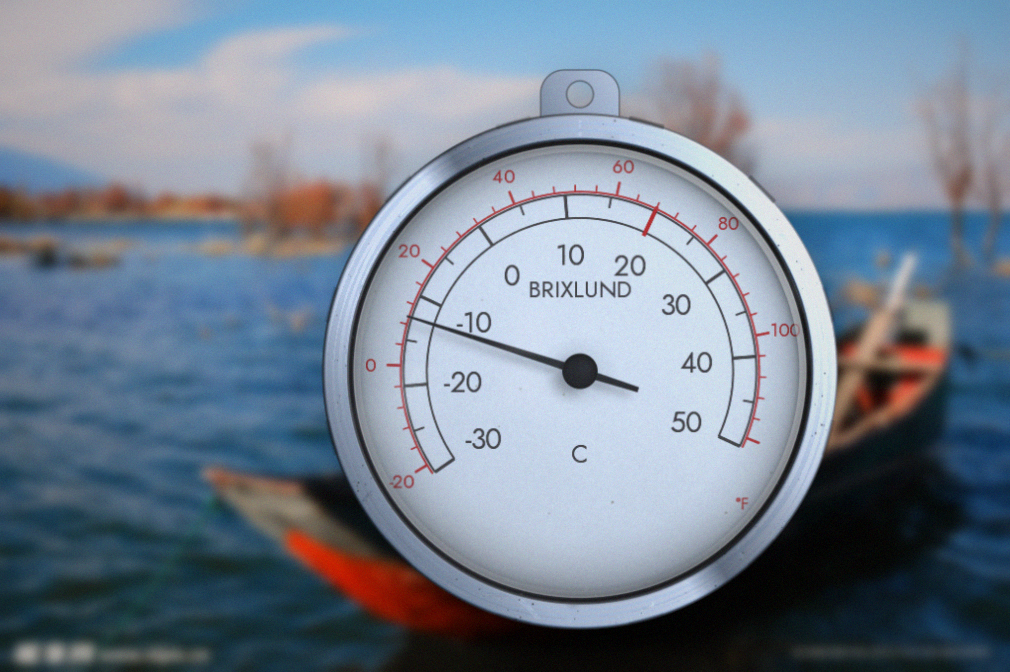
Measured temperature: -12.5 °C
